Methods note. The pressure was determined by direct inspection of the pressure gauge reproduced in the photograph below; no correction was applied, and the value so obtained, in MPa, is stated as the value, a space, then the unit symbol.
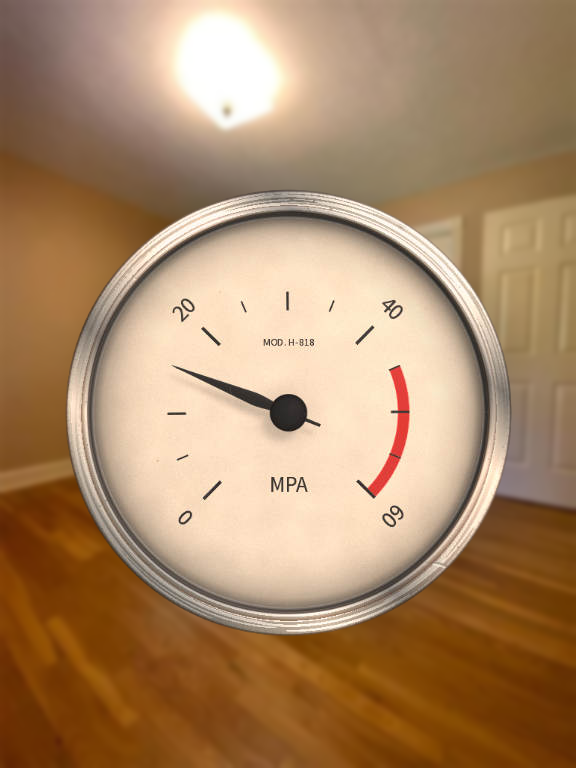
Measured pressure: 15 MPa
